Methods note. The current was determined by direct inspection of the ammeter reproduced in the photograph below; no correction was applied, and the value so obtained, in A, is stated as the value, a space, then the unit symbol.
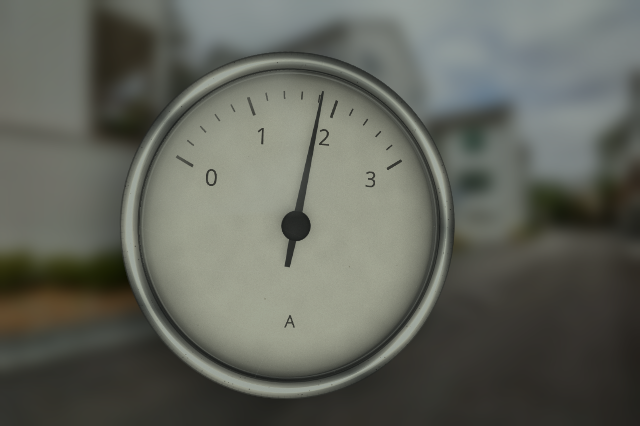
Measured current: 1.8 A
